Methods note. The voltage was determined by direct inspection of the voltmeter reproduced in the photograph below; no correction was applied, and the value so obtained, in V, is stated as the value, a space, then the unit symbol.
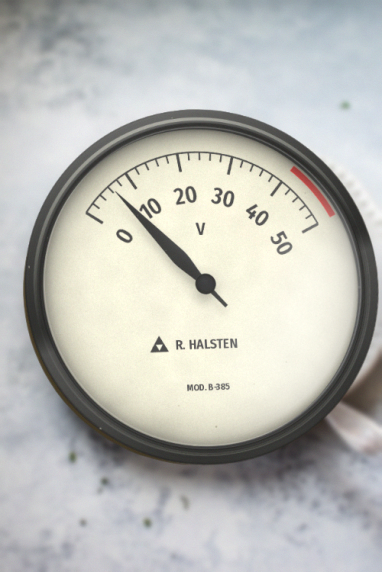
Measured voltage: 6 V
